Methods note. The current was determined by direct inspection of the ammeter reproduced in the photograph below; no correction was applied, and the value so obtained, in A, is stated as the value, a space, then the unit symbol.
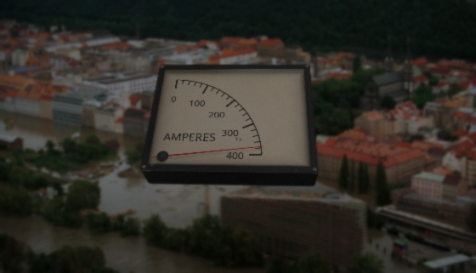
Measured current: 380 A
